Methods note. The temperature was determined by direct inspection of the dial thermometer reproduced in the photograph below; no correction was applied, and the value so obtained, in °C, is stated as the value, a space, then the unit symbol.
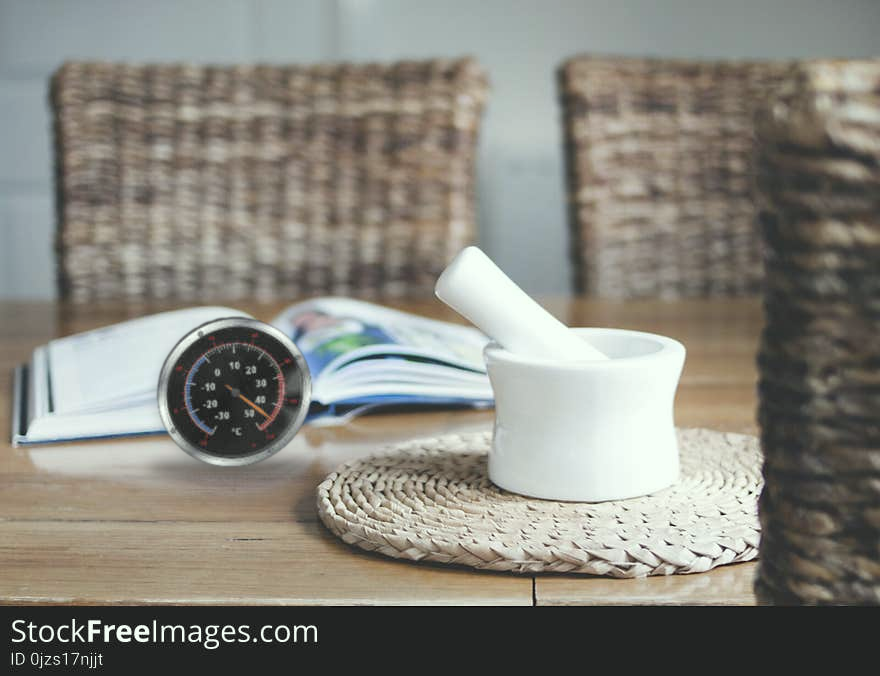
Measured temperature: 45 °C
